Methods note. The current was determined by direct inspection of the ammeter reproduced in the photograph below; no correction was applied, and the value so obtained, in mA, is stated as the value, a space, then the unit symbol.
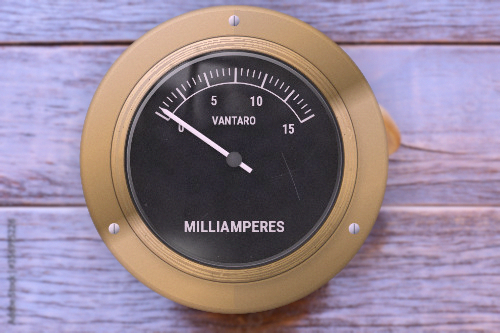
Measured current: 0.5 mA
